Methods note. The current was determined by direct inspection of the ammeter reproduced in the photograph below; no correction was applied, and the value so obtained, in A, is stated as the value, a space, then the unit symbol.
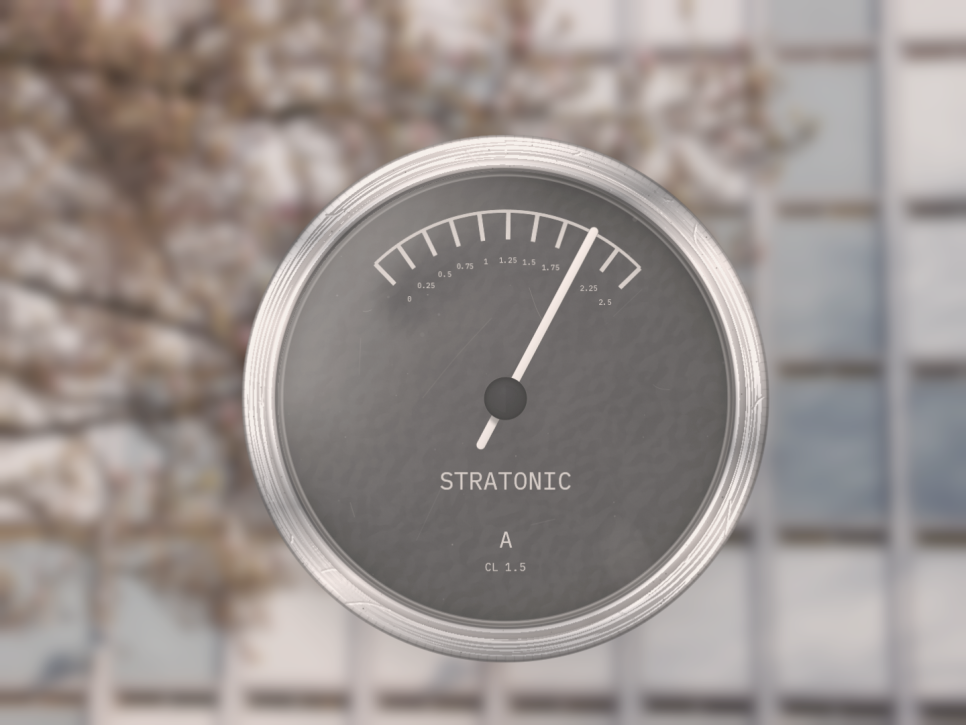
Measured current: 2 A
